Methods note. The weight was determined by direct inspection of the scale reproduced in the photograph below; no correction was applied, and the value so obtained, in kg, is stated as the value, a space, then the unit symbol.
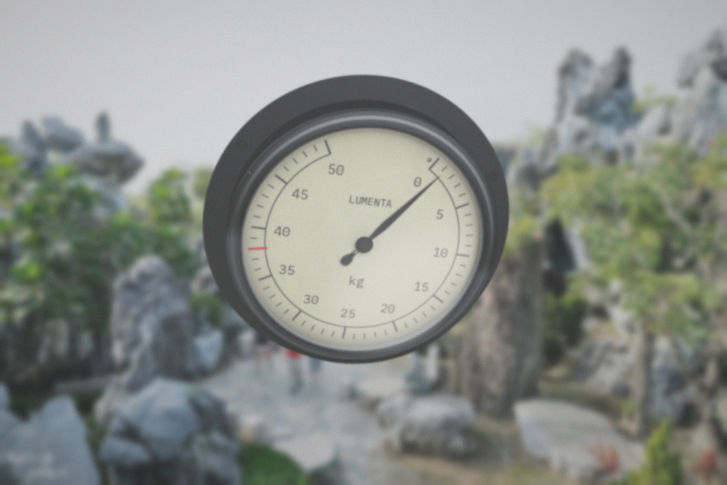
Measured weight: 1 kg
